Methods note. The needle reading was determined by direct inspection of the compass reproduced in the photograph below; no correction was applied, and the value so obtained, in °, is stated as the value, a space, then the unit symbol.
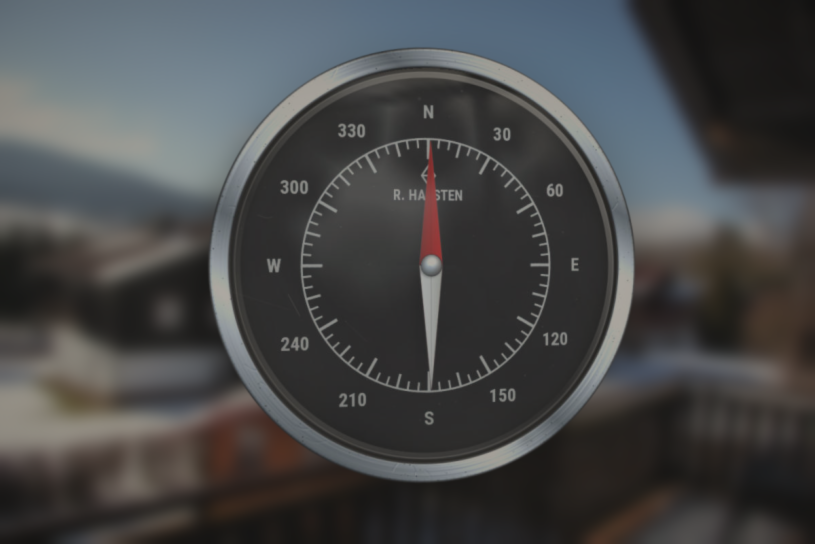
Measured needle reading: 0 °
